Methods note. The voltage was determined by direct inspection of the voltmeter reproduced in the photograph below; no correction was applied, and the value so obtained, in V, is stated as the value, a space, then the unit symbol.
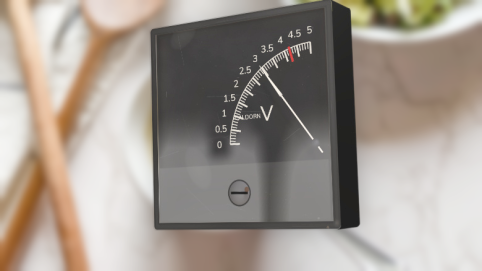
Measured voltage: 3 V
